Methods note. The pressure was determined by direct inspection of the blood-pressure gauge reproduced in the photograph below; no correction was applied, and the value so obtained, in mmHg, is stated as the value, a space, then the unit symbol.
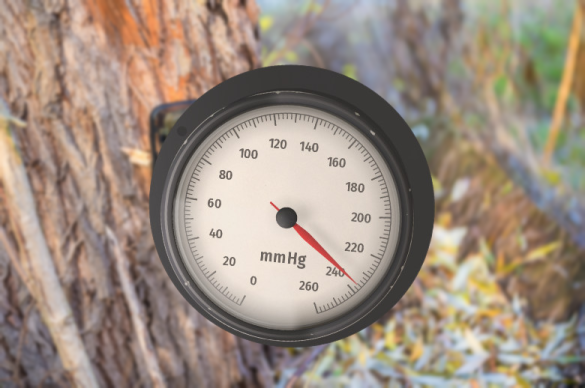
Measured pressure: 236 mmHg
